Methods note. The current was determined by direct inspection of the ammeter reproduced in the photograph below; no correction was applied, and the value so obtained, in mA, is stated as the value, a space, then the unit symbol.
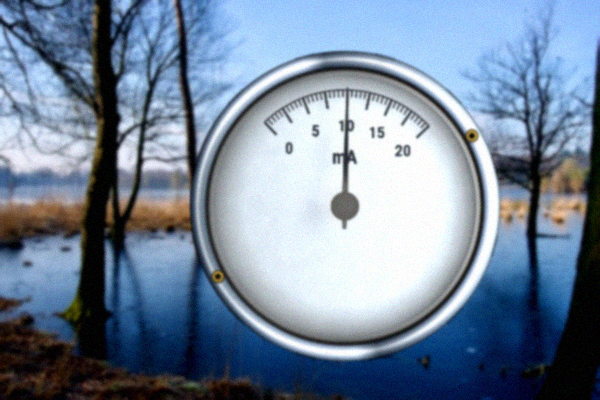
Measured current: 10 mA
